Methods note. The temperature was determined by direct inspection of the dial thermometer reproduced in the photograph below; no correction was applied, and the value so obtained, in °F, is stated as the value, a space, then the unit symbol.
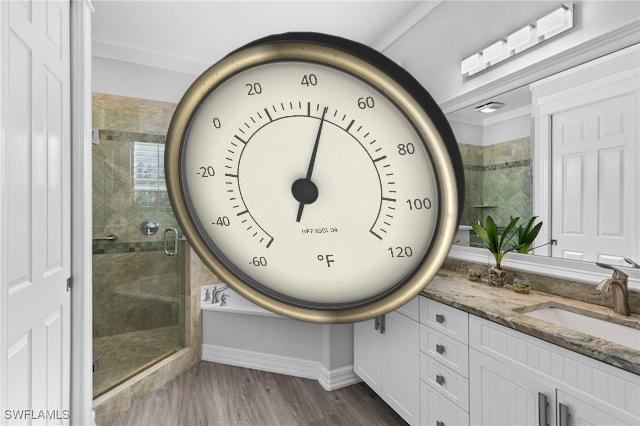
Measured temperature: 48 °F
